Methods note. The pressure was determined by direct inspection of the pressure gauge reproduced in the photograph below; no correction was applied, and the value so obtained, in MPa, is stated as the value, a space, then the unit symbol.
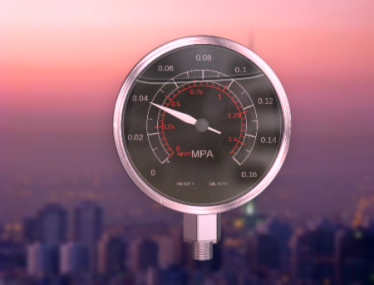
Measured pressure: 0.04 MPa
